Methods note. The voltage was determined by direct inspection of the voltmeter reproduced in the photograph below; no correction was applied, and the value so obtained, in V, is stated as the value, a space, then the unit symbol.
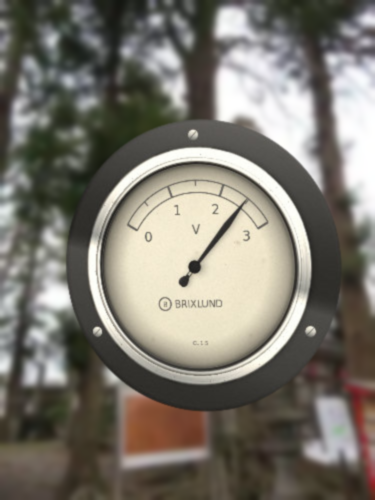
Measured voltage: 2.5 V
